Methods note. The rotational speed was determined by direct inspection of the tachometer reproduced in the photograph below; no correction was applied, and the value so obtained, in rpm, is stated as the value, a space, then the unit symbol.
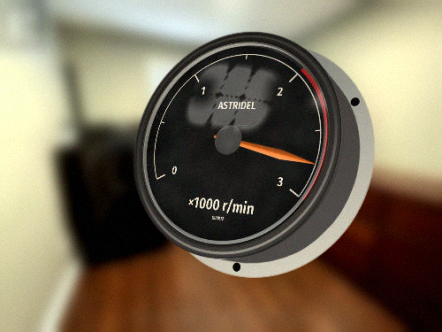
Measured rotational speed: 2750 rpm
